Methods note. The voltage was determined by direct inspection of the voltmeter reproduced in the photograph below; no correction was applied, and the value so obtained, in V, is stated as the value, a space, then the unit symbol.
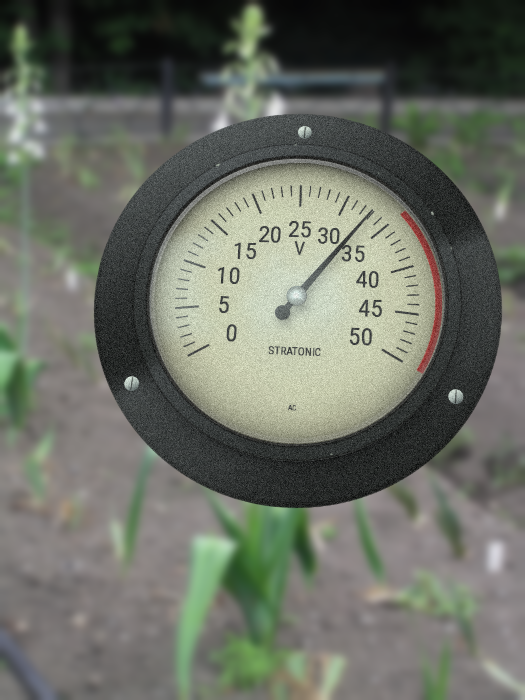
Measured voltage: 33 V
